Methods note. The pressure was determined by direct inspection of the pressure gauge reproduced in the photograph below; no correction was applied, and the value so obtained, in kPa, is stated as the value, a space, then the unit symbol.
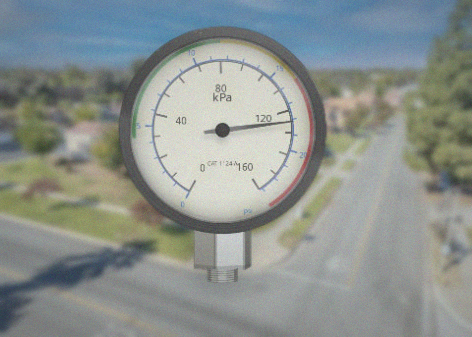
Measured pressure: 125 kPa
